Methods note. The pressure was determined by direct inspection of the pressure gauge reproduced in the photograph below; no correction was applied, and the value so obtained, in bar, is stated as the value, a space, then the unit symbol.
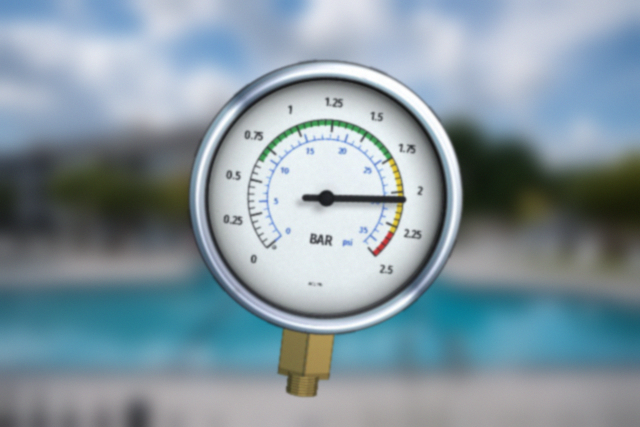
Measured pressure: 2.05 bar
